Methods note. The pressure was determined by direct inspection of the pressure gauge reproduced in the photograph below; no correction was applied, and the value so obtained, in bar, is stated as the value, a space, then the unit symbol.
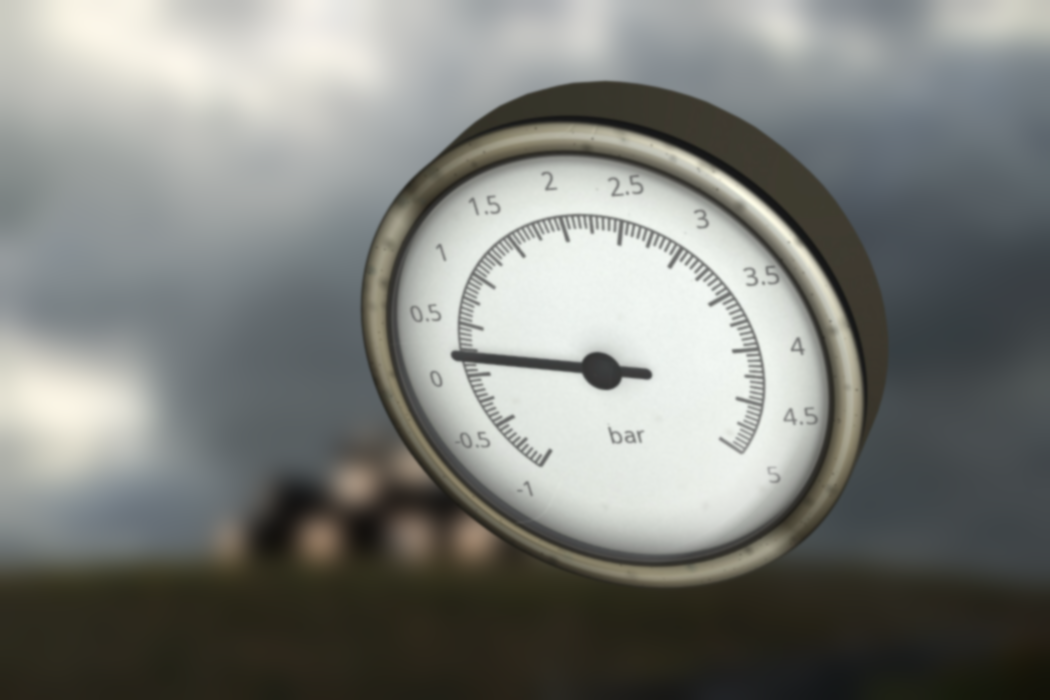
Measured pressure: 0.25 bar
